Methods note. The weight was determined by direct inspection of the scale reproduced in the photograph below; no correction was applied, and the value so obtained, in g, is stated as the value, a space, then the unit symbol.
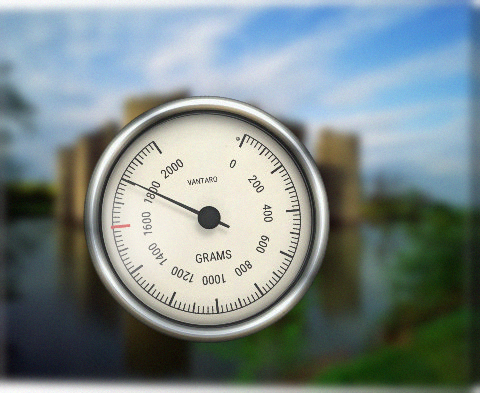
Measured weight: 1800 g
